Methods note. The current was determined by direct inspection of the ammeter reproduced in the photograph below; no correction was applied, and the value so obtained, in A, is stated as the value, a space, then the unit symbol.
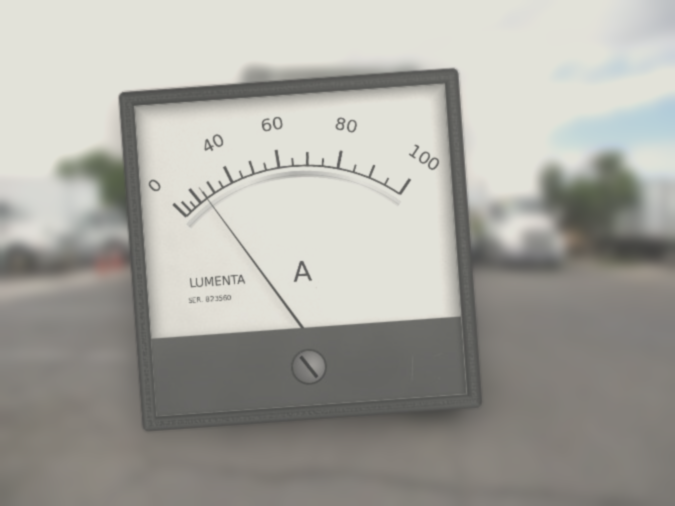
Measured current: 25 A
